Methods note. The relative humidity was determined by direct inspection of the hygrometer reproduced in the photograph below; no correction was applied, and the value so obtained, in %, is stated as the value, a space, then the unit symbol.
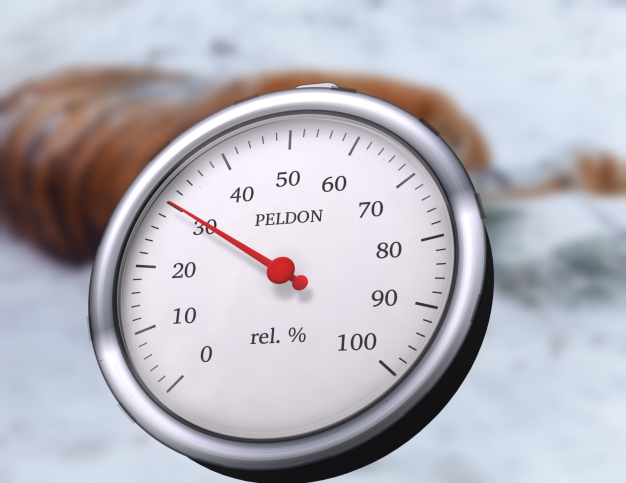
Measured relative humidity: 30 %
